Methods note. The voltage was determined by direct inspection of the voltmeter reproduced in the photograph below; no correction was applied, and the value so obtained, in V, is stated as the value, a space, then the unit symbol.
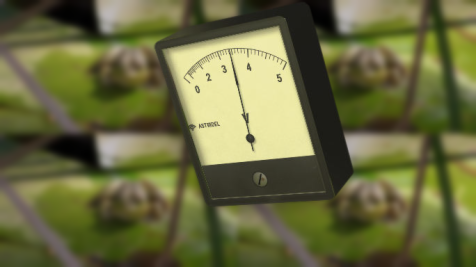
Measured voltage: 3.5 V
